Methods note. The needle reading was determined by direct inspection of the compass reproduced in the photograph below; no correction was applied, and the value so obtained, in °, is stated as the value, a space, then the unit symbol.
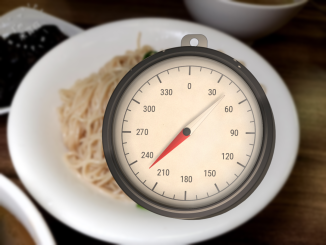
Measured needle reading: 225 °
